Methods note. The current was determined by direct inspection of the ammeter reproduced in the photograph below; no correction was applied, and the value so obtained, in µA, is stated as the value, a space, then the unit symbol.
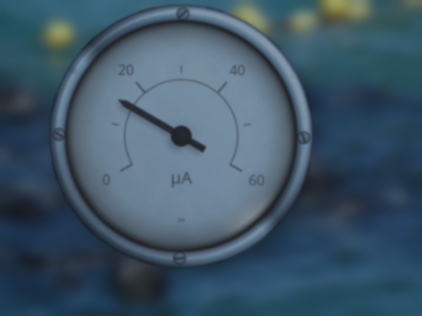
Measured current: 15 µA
